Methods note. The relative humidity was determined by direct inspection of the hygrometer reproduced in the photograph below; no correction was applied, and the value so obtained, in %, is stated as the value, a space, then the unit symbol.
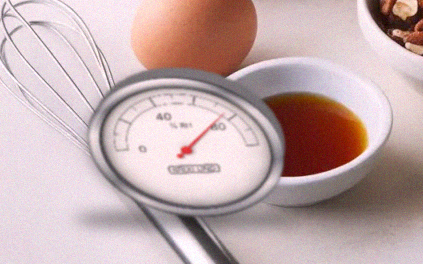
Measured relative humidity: 75 %
